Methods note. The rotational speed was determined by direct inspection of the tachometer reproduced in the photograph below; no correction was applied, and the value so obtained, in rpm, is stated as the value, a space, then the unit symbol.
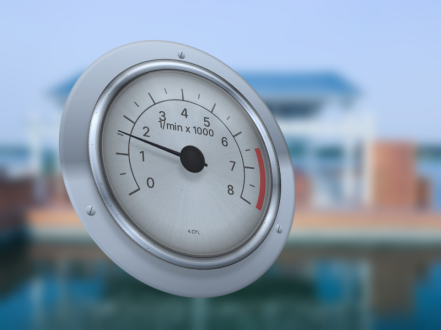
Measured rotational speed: 1500 rpm
